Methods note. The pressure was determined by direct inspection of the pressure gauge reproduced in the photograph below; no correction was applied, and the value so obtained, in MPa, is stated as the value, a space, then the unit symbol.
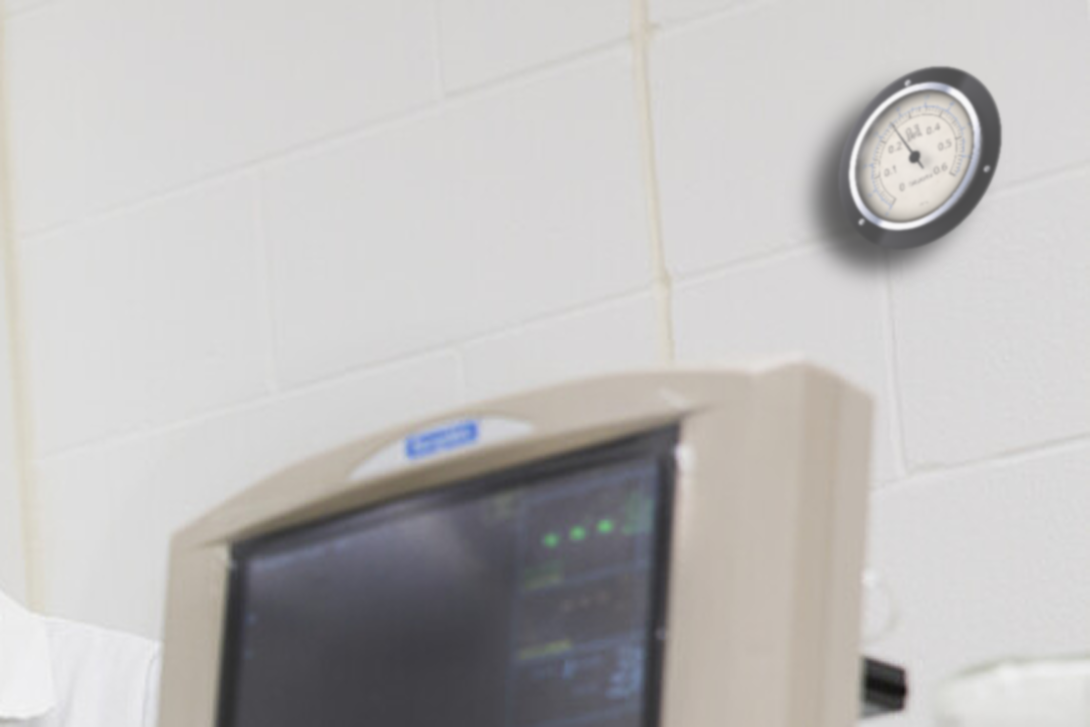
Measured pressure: 0.25 MPa
